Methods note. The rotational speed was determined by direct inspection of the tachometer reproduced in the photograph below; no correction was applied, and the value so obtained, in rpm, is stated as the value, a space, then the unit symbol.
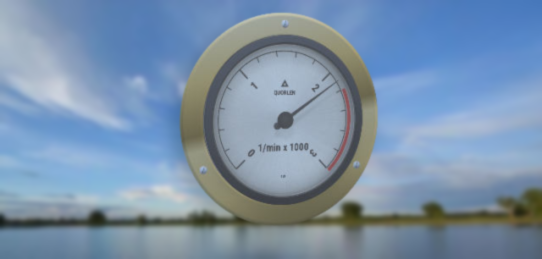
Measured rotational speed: 2100 rpm
